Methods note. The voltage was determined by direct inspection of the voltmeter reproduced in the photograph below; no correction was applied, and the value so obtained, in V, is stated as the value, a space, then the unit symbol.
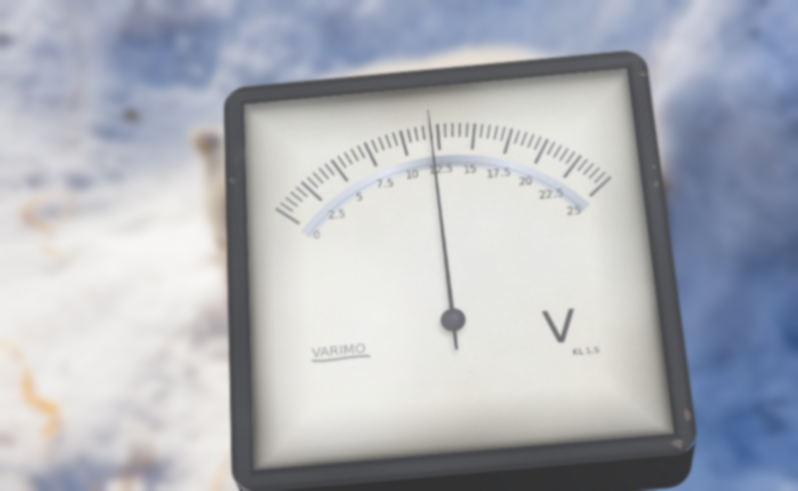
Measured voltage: 12 V
